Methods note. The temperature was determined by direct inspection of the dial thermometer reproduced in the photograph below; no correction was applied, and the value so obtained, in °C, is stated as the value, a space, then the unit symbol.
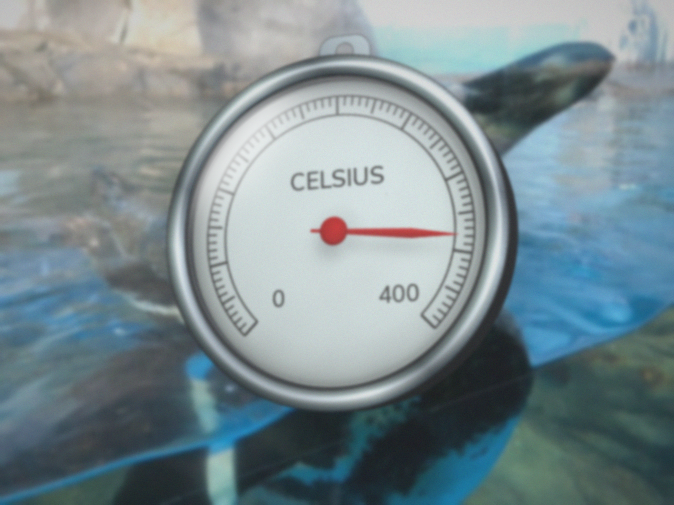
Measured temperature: 340 °C
